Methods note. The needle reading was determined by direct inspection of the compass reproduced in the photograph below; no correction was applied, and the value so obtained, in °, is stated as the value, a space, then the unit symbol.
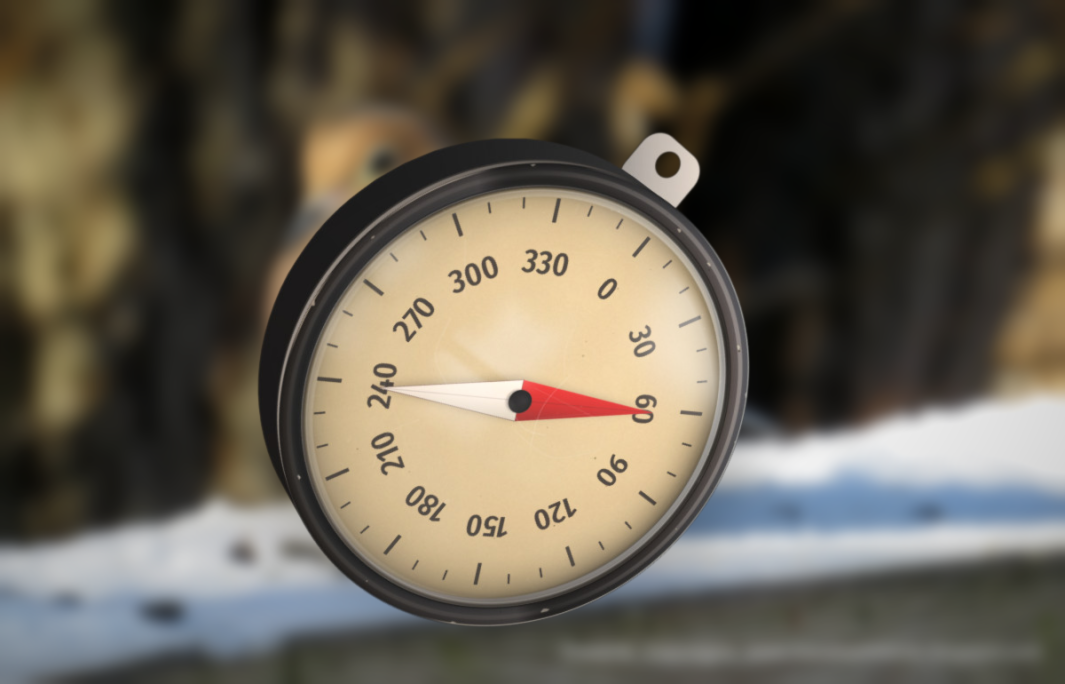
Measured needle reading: 60 °
